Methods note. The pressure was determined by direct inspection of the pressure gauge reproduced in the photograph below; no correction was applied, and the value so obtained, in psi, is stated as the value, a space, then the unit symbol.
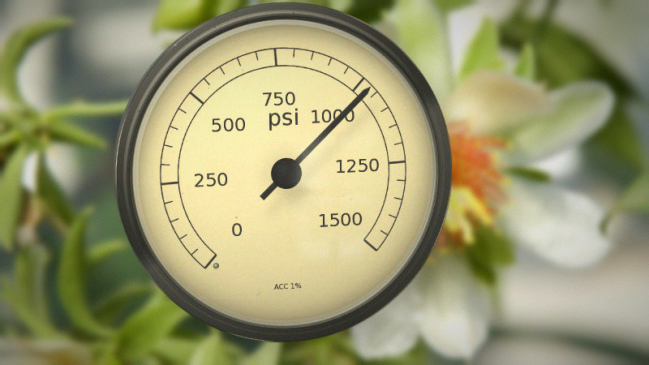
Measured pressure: 1025 psi
